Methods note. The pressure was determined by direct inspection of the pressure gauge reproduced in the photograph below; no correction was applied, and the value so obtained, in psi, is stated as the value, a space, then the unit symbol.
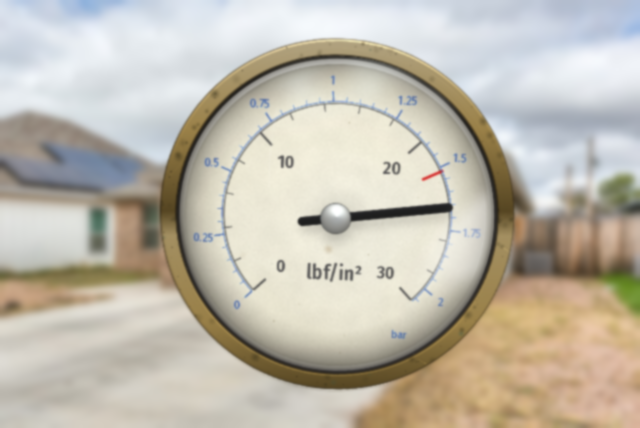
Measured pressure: 24 psi
